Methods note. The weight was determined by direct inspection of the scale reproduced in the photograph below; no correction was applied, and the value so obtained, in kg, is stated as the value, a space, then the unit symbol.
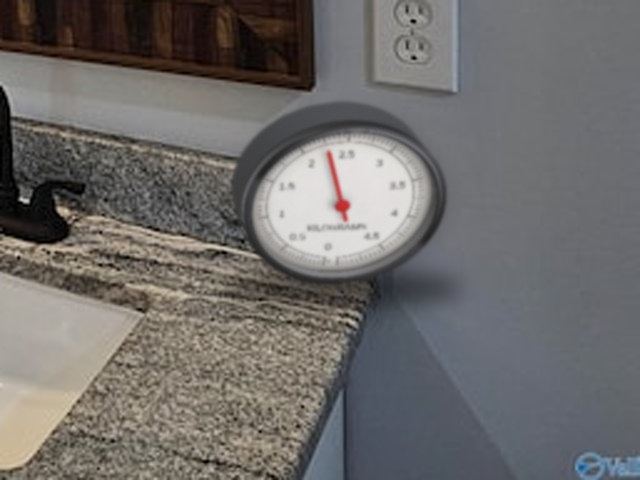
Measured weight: 2.25 kg
